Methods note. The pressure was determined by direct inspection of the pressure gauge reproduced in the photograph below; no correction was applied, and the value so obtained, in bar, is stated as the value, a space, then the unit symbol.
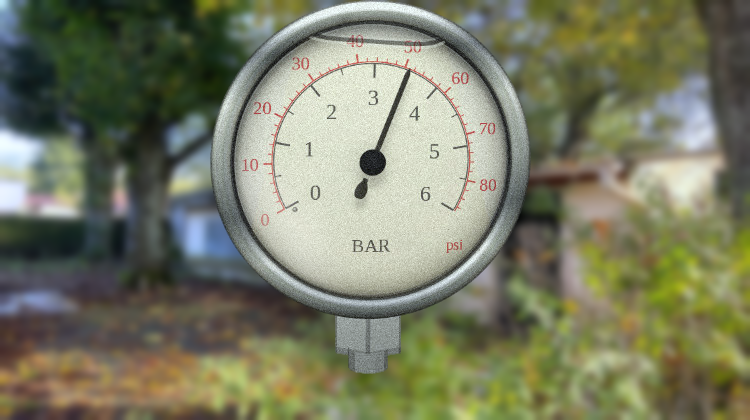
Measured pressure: 3.5 bar
